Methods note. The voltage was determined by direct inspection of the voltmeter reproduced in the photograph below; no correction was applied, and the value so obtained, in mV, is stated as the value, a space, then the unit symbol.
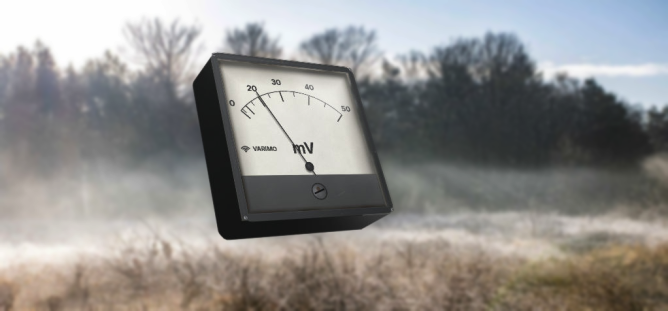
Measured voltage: 20 mV
